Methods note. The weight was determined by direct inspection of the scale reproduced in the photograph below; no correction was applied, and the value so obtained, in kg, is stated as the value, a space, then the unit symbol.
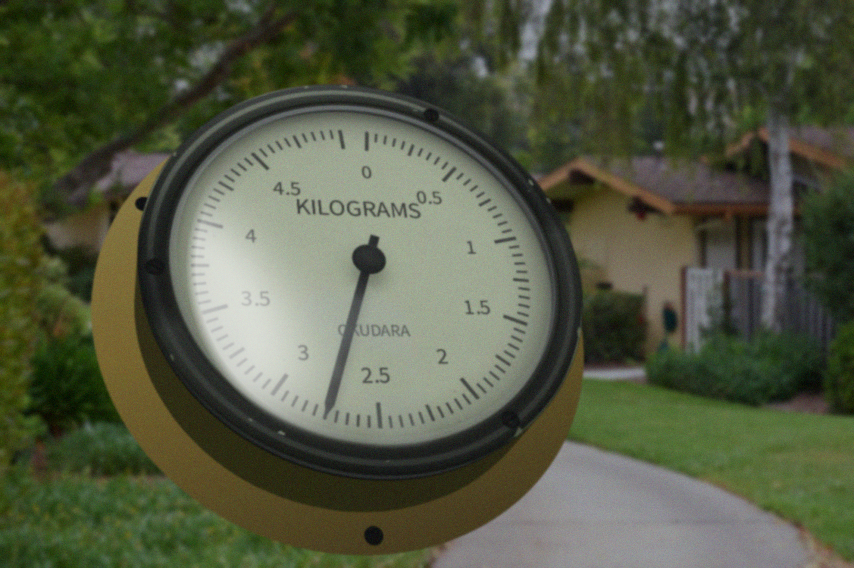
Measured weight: 2.75 kg
